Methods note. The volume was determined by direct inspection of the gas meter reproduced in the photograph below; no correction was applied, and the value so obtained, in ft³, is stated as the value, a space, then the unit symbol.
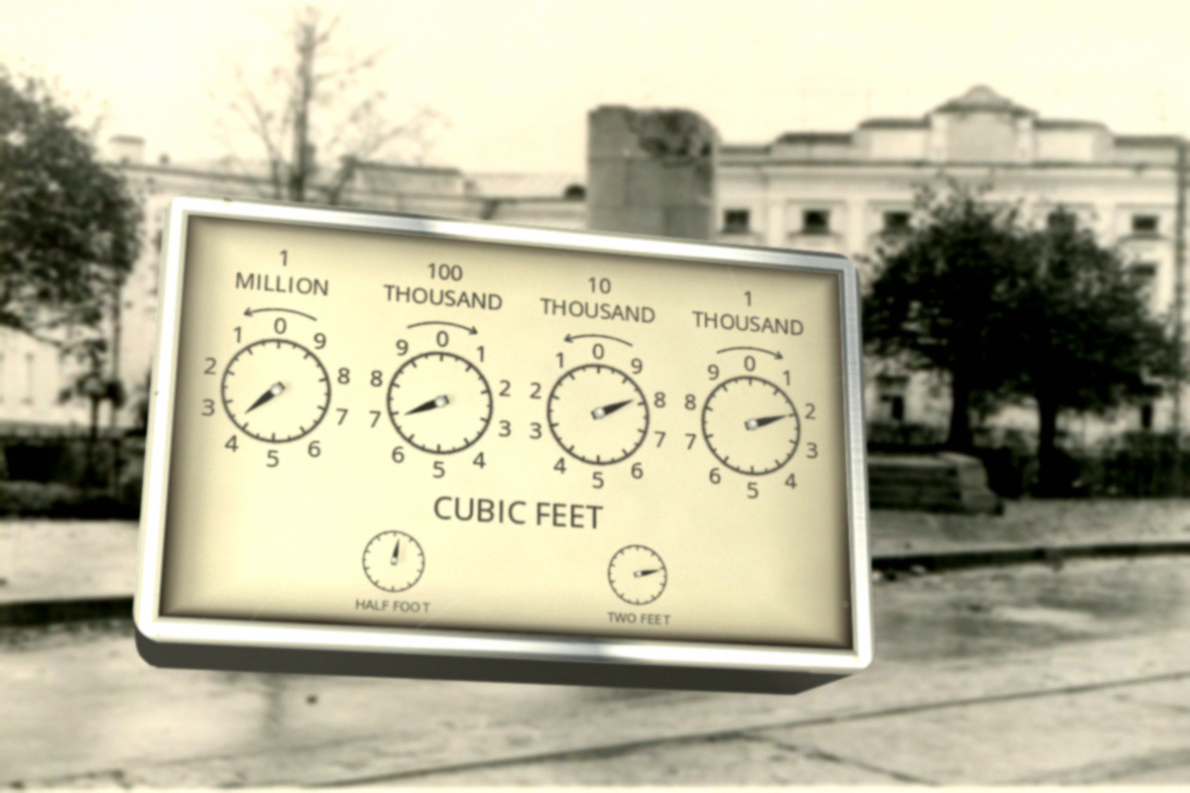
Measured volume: 368200 ft³
